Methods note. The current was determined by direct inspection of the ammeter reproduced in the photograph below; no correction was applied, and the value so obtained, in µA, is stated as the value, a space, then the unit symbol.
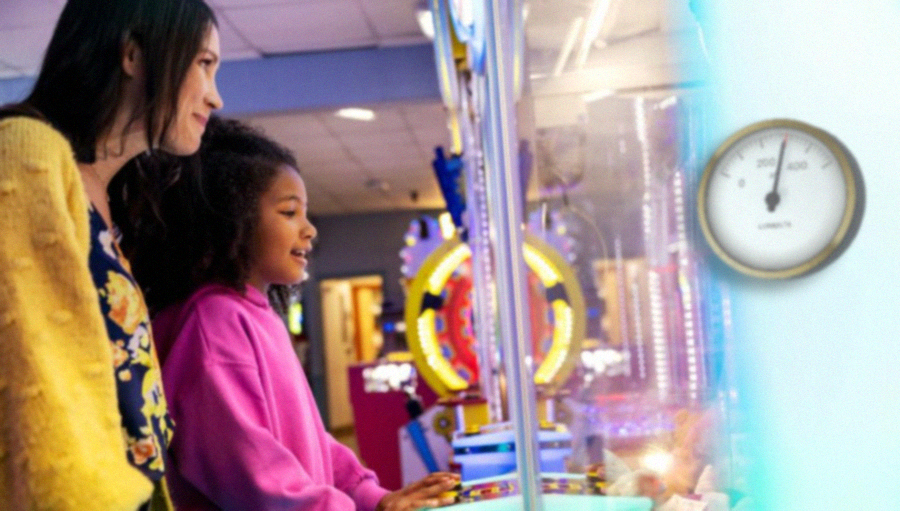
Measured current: 300 µA
